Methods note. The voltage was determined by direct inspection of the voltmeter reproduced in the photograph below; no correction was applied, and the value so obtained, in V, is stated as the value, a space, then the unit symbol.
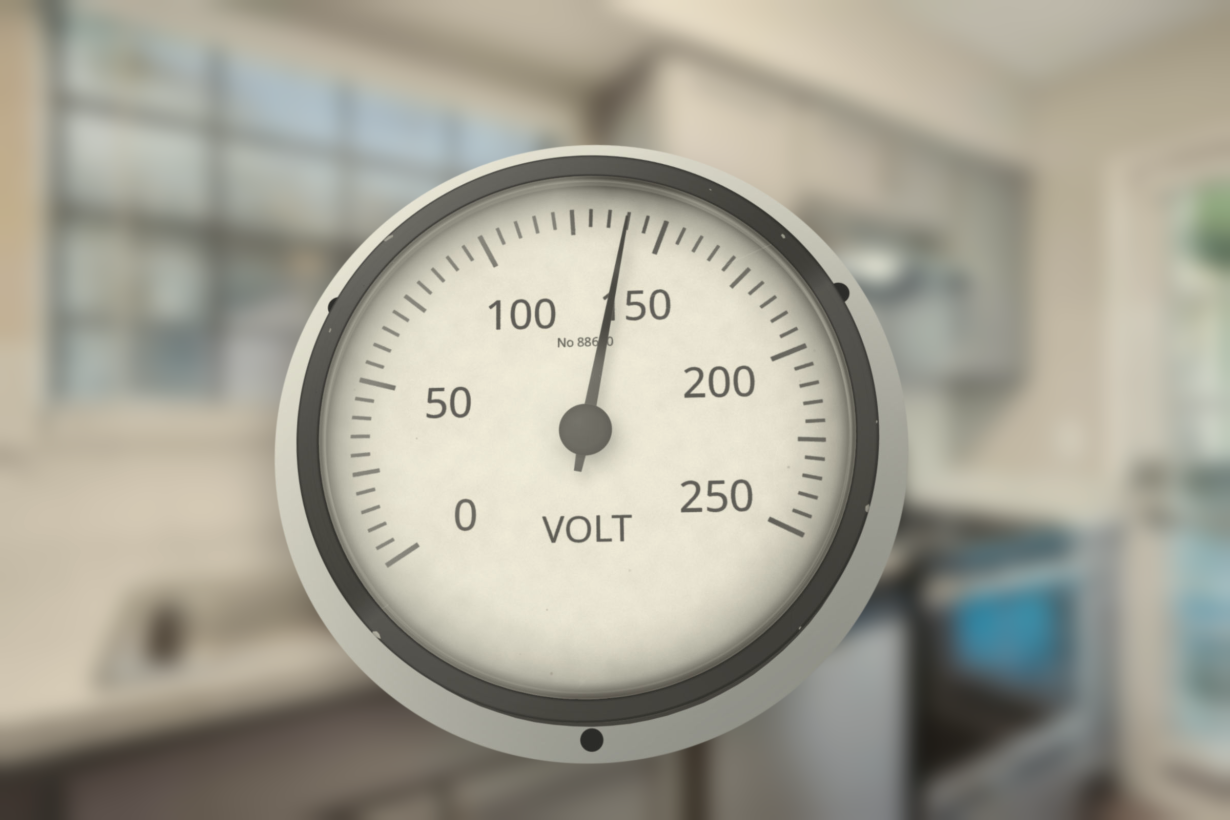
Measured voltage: 140 V
